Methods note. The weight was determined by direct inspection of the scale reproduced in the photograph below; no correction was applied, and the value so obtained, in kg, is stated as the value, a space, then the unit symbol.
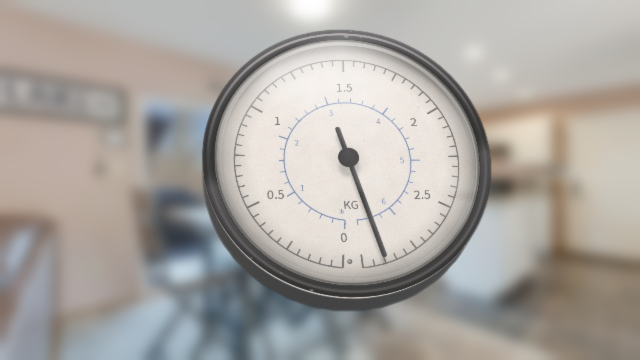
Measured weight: 2.9 kg
